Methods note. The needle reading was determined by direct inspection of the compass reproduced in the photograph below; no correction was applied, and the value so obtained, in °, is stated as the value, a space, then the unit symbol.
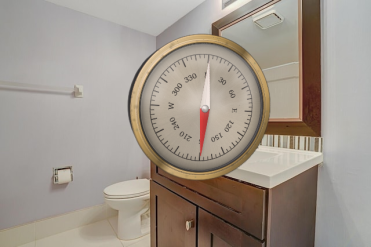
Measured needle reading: 180 °
